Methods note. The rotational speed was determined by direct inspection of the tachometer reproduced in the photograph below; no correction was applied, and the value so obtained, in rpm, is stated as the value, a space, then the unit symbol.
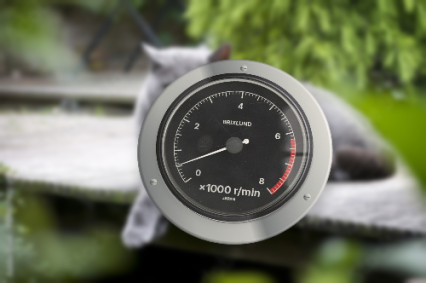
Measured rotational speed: 500 rpm
